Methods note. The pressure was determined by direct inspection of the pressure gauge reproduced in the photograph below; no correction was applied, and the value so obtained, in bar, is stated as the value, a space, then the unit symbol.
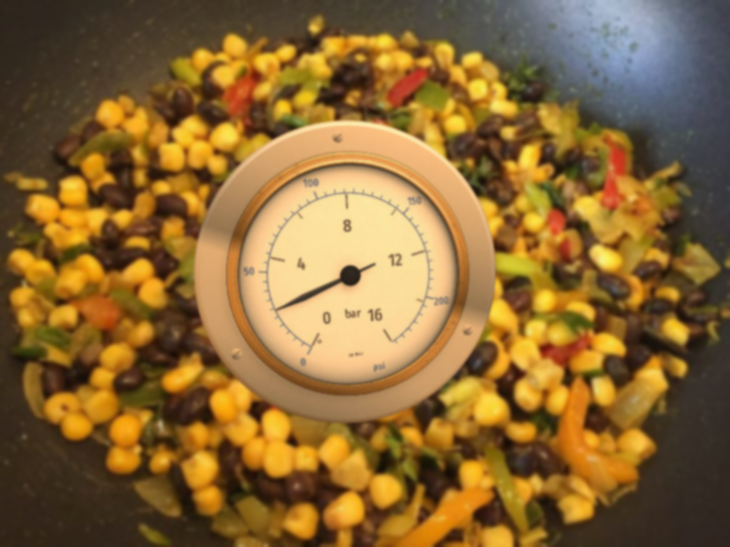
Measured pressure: 2 bar
